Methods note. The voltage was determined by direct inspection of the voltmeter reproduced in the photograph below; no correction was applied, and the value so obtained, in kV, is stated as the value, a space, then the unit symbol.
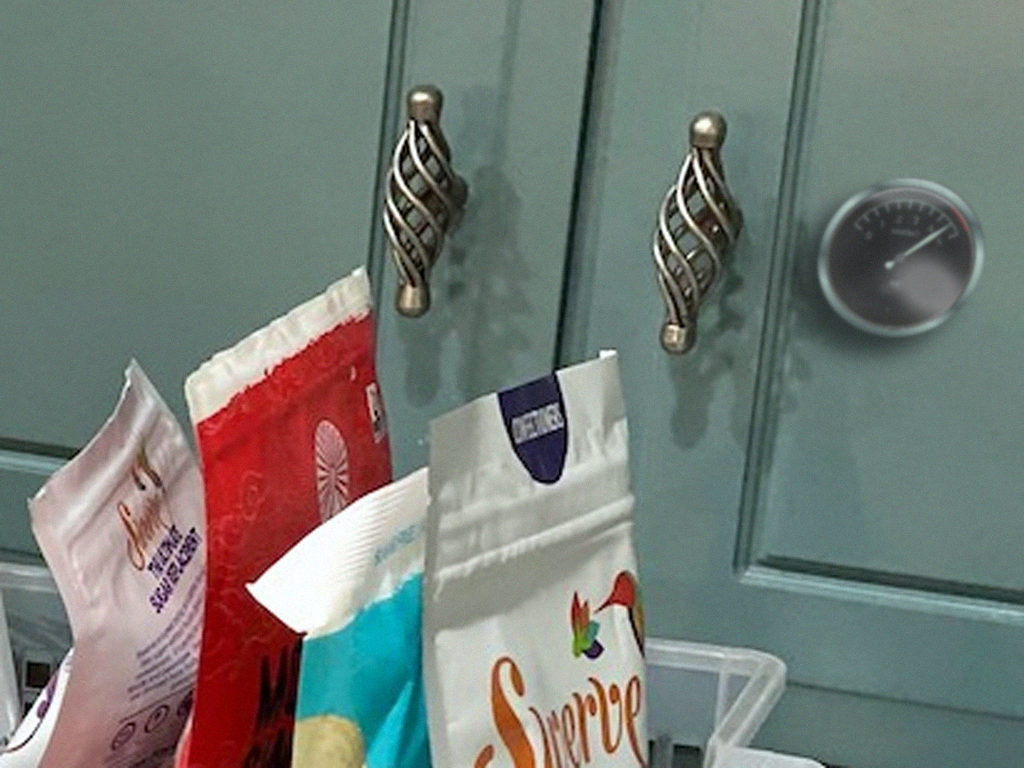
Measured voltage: 4.5 kV
